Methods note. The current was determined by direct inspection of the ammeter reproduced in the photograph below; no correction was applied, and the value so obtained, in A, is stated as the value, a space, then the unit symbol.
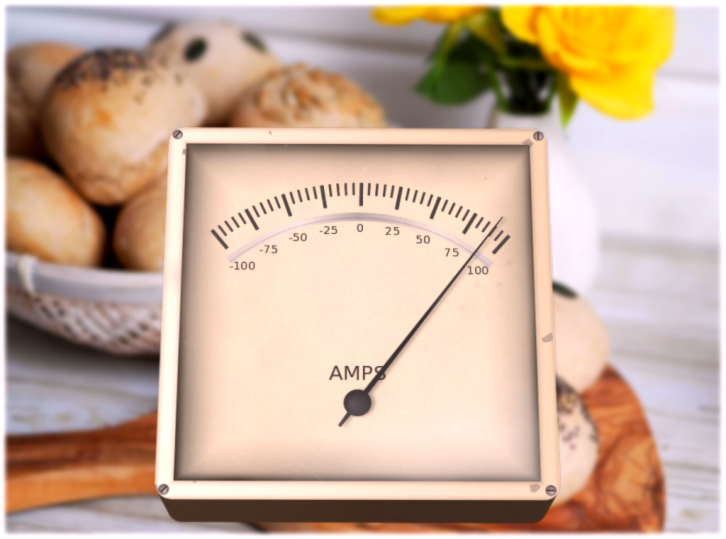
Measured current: 90 A
